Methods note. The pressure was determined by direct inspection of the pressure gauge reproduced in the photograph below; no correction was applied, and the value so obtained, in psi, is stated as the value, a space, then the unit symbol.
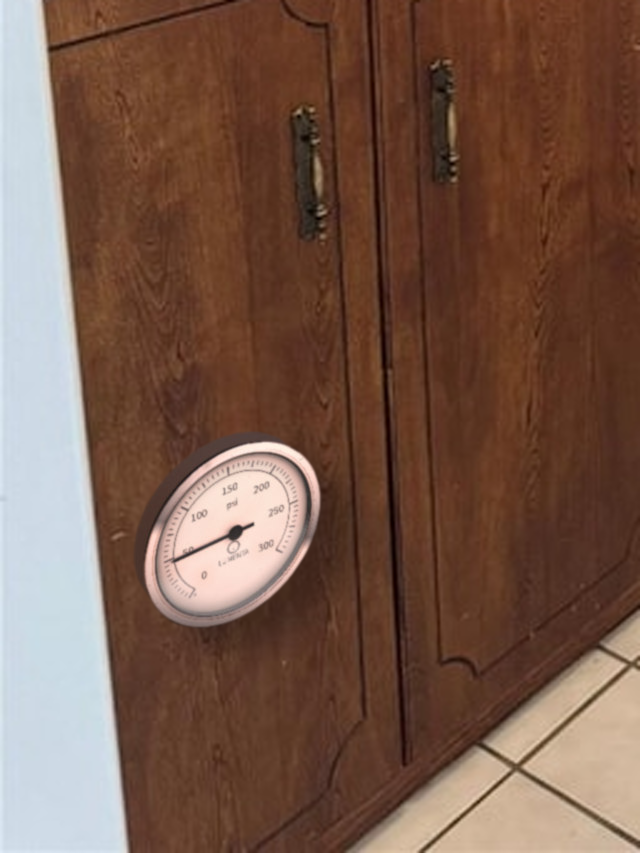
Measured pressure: 50 psi
